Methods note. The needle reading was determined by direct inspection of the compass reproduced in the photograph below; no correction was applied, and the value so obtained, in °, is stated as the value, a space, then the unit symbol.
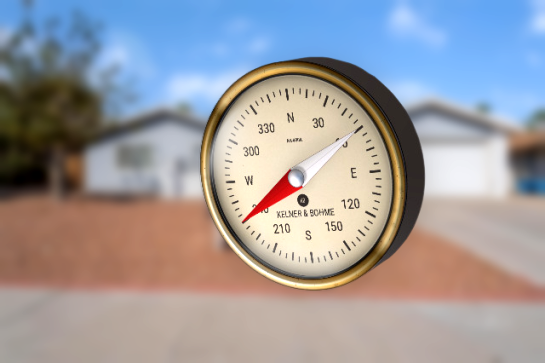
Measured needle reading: 240 °
